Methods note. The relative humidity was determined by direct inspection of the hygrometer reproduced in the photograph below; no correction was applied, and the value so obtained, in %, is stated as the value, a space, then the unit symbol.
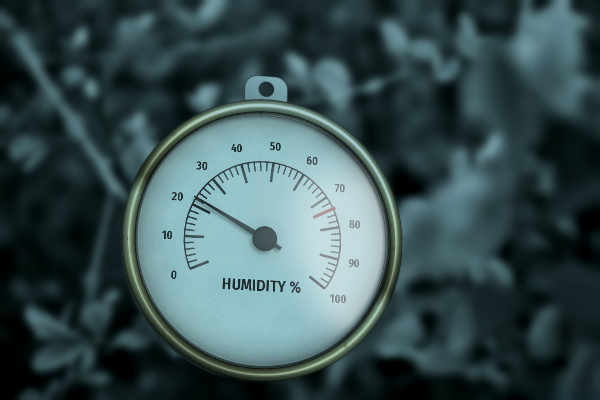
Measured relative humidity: 22 %
